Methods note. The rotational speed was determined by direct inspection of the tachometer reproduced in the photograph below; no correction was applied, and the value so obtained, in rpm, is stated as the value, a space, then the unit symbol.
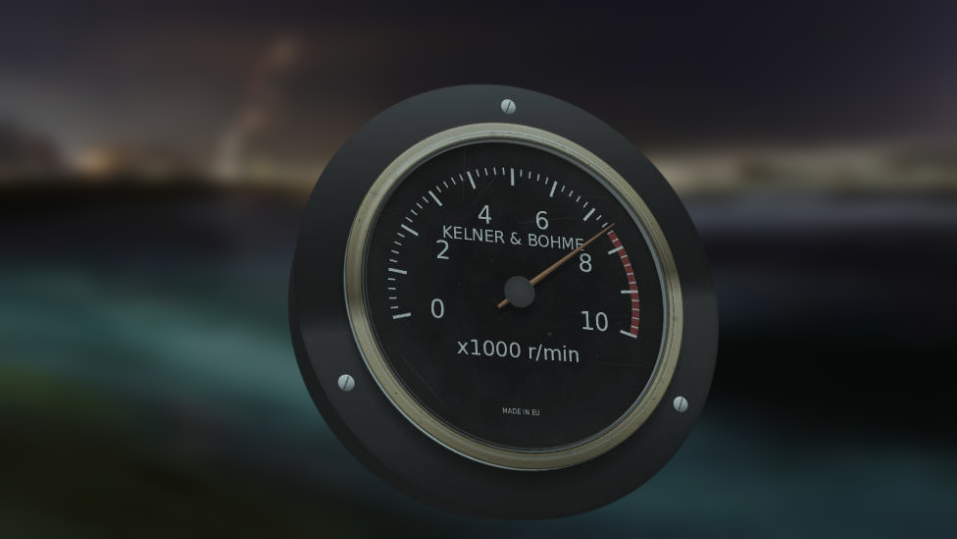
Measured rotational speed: 7500 rpm
